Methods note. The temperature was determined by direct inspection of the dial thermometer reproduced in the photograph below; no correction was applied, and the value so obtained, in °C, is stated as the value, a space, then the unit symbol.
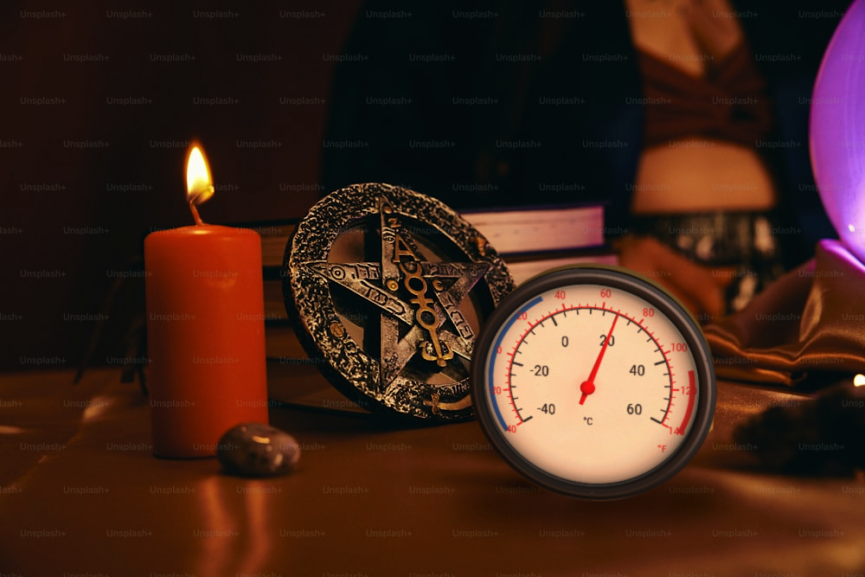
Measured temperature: 20 °C
